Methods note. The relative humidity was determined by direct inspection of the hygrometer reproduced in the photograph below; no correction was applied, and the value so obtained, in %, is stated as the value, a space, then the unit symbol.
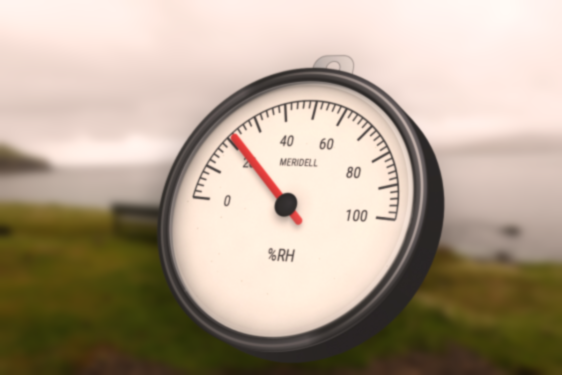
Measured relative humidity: 22 %
